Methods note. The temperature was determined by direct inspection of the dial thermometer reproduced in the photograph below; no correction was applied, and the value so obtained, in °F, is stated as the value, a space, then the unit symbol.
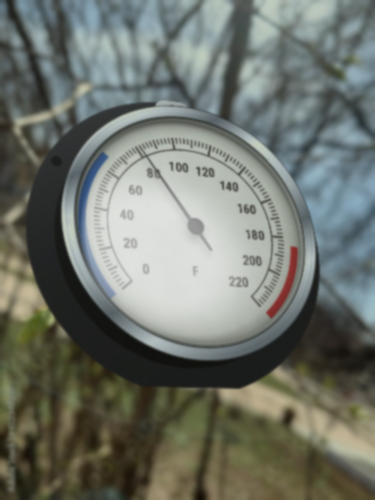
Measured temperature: 80 °F
